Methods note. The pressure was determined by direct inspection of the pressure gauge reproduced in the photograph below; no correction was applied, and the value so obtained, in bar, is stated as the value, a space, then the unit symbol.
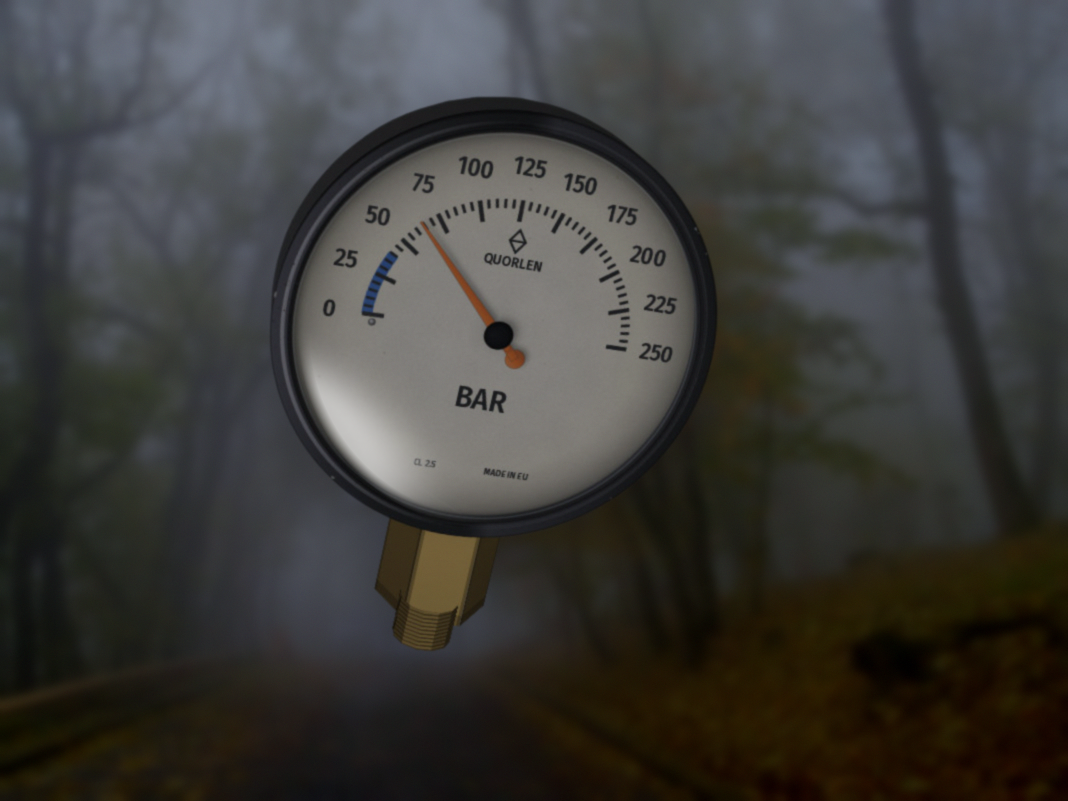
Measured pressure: 65 bar
